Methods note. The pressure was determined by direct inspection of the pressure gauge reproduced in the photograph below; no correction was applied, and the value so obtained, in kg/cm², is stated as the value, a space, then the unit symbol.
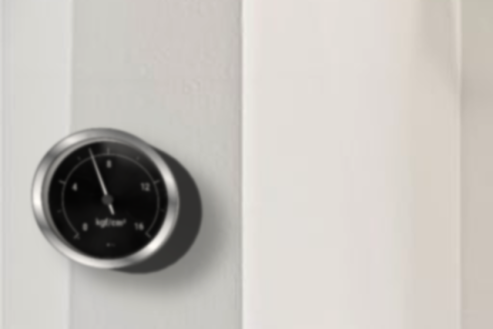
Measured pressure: 7 kg/cm²
